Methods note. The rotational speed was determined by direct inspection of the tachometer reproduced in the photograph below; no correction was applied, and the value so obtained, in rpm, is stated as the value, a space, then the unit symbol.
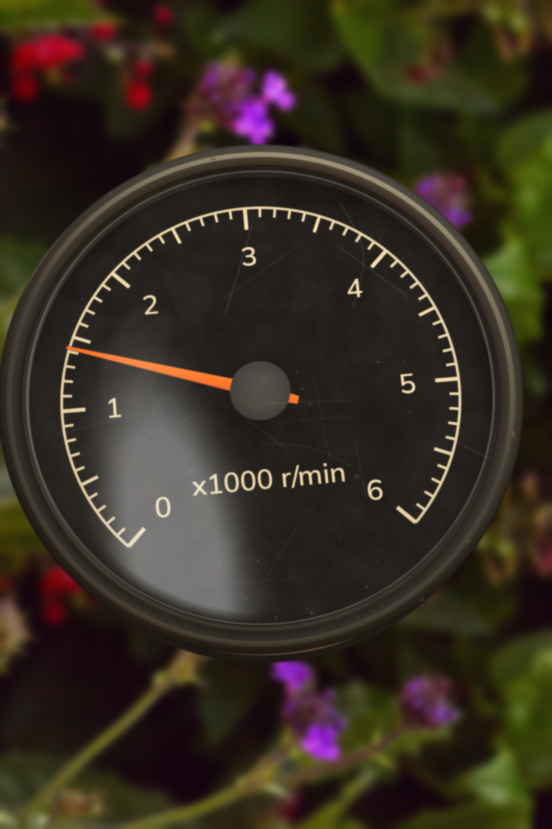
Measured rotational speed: 1400 rpm
